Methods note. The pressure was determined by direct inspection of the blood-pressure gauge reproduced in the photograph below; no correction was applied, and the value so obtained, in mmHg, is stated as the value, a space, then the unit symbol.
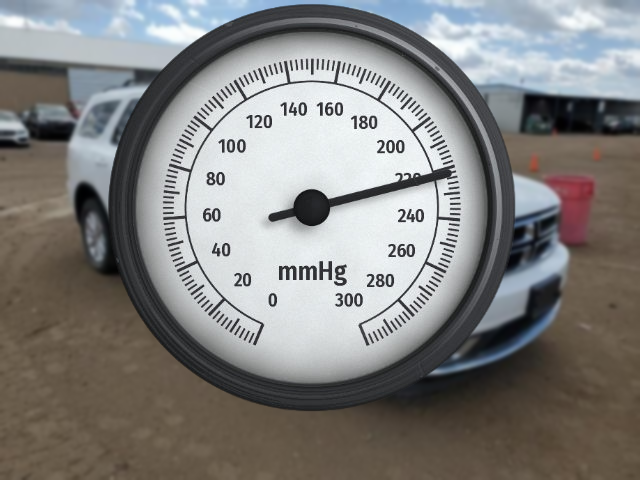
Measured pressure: 222 mmHg
